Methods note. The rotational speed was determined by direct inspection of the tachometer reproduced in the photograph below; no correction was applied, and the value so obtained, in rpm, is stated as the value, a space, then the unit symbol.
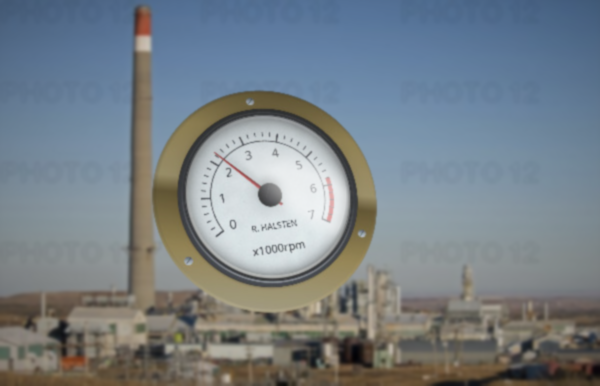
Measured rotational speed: 2200 rpm
